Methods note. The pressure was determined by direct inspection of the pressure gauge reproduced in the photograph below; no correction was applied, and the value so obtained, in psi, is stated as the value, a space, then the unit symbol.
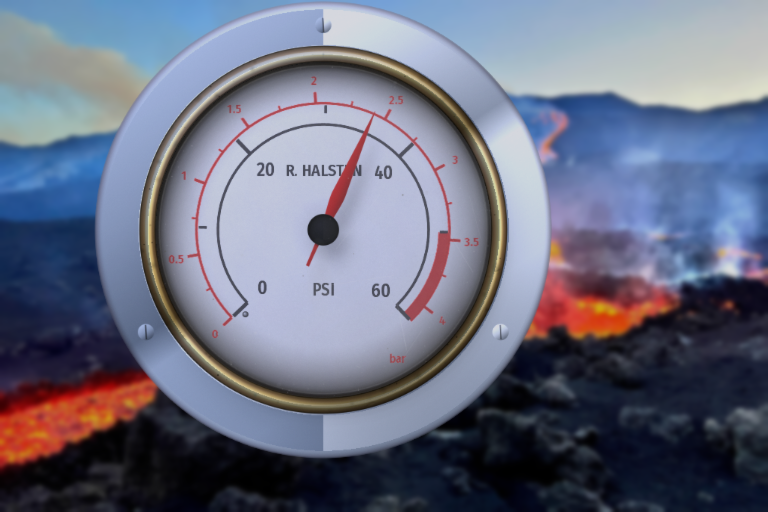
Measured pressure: 35 psi
